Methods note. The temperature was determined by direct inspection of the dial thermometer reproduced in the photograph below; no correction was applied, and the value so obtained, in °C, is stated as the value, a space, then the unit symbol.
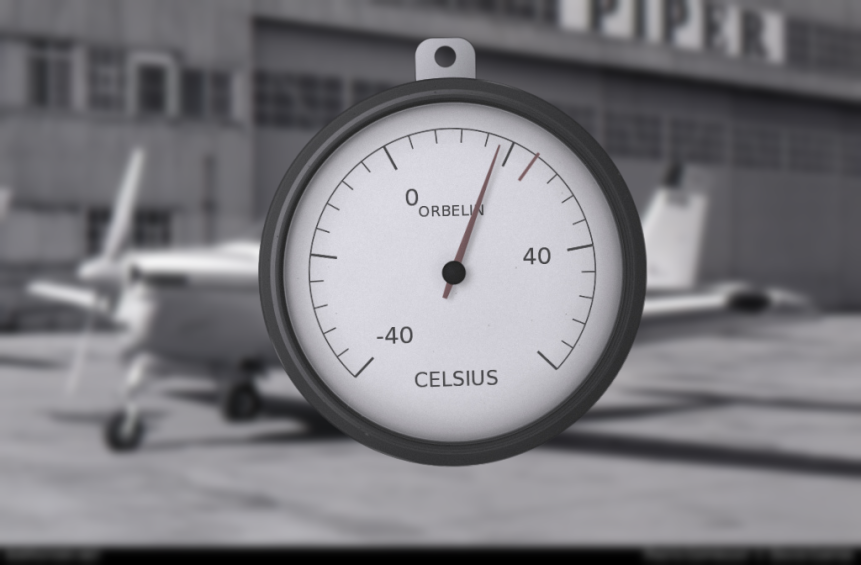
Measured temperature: 18 °C
